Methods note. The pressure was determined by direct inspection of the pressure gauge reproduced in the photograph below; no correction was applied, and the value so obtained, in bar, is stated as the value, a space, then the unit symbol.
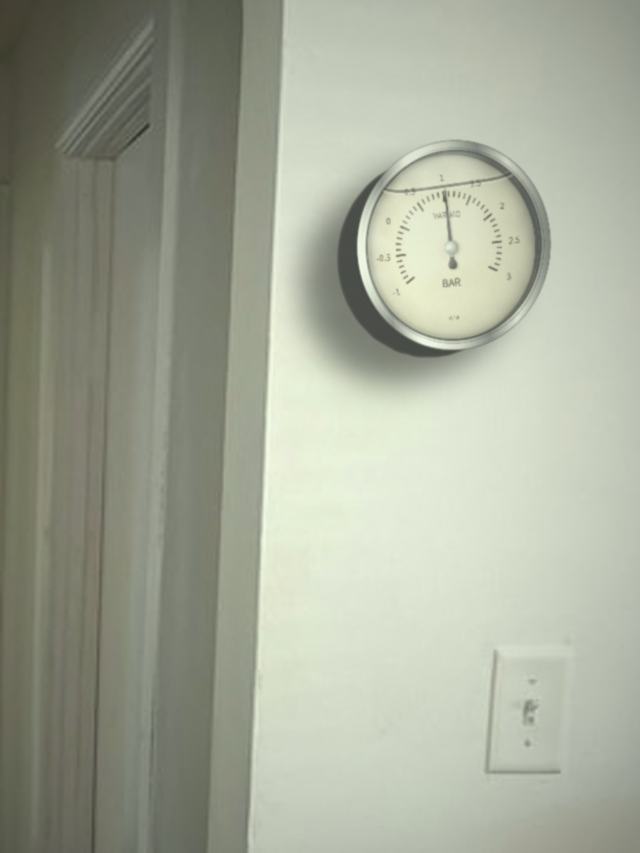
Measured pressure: 1 bar
